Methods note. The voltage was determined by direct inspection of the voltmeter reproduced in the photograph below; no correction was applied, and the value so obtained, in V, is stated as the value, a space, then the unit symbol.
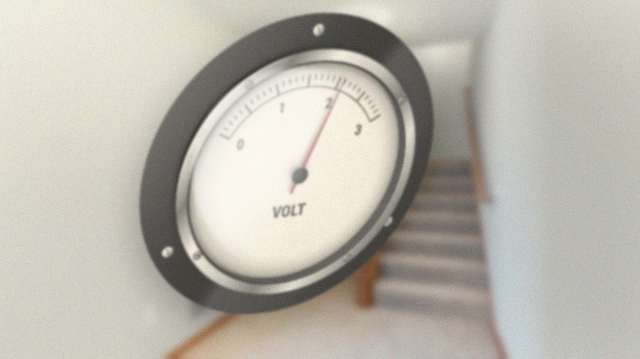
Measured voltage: 2 V
